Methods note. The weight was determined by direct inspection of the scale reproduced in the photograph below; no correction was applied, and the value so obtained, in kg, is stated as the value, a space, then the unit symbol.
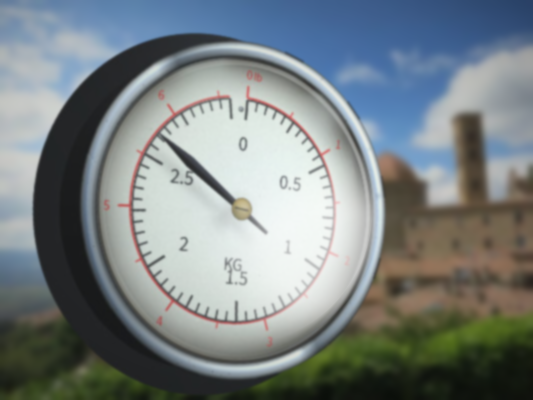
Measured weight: 2.6 kg
